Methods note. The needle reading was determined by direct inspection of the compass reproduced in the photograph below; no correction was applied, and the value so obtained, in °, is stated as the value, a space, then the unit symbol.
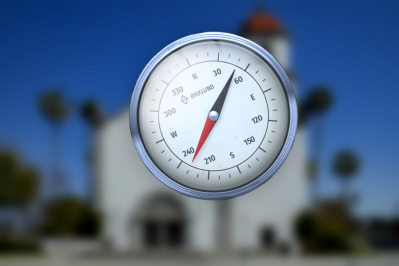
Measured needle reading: 230 °
